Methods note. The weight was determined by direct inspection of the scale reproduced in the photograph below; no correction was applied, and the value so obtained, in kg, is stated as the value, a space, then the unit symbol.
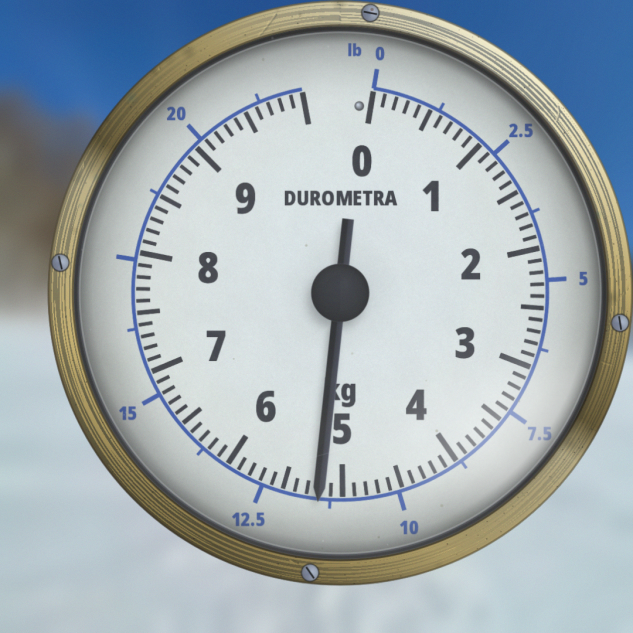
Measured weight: 5.2 kg
